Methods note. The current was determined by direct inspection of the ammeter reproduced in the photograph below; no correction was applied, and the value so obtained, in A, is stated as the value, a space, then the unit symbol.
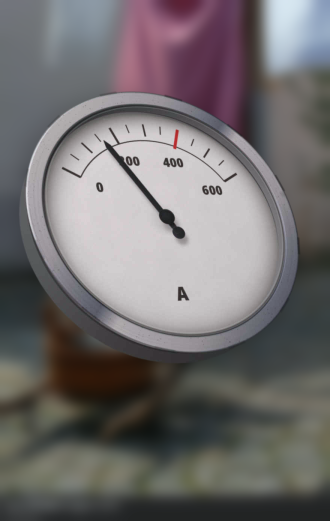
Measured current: 150 A
